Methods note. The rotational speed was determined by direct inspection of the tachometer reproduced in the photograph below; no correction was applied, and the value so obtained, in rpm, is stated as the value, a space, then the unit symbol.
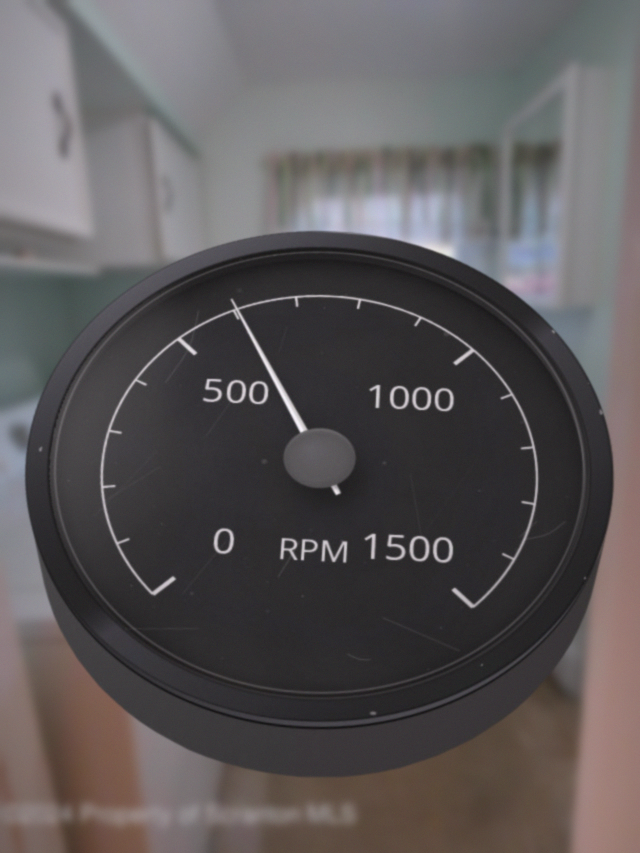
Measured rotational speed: 600 rpm
